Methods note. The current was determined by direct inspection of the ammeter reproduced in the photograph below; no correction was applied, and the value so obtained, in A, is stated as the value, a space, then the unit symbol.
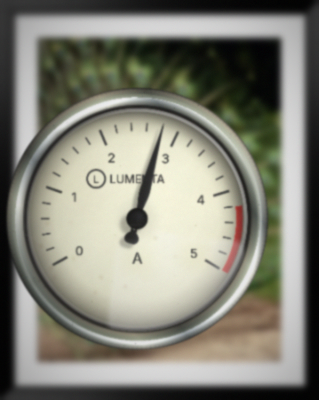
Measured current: 2.8 A
